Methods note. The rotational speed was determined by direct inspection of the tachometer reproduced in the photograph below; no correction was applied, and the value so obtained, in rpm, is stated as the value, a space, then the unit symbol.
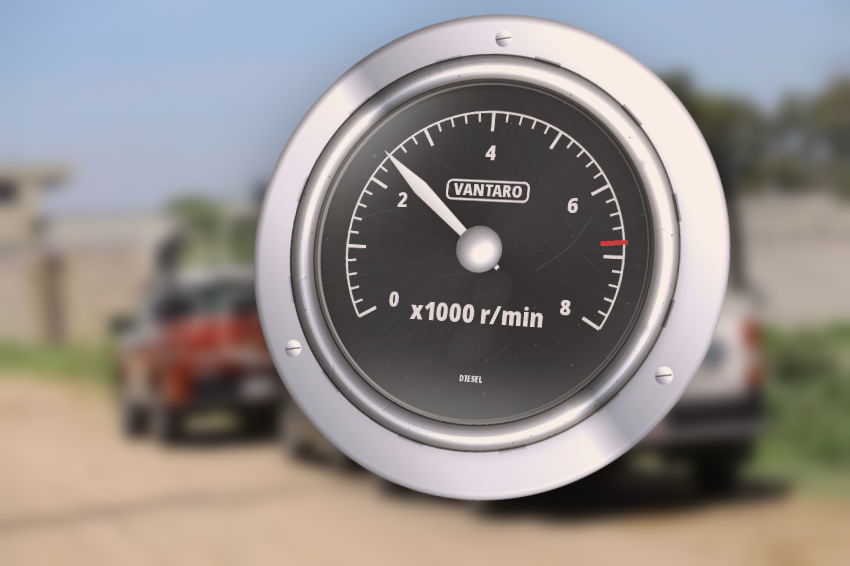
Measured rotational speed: 2400 rpm
